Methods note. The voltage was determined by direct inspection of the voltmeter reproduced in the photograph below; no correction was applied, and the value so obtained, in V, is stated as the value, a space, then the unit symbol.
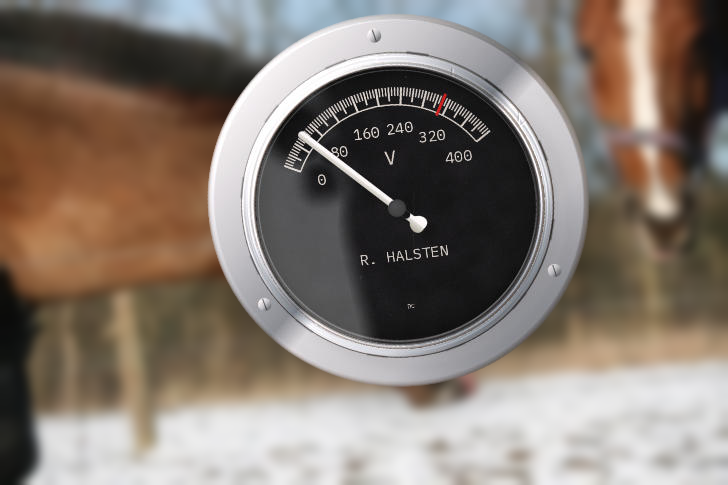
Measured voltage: 60 V
